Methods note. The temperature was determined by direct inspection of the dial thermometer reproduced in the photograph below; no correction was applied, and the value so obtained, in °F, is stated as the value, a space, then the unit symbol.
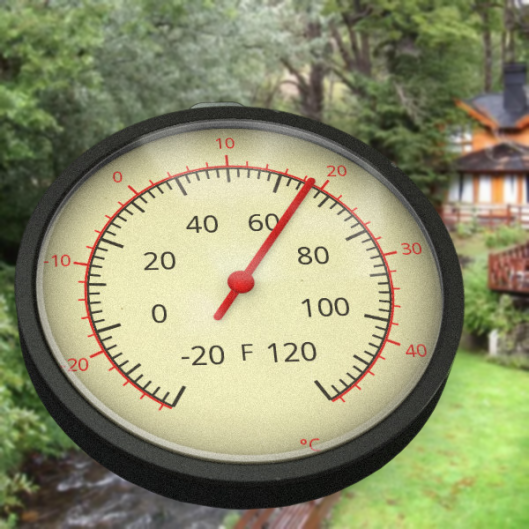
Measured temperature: 66 °F
